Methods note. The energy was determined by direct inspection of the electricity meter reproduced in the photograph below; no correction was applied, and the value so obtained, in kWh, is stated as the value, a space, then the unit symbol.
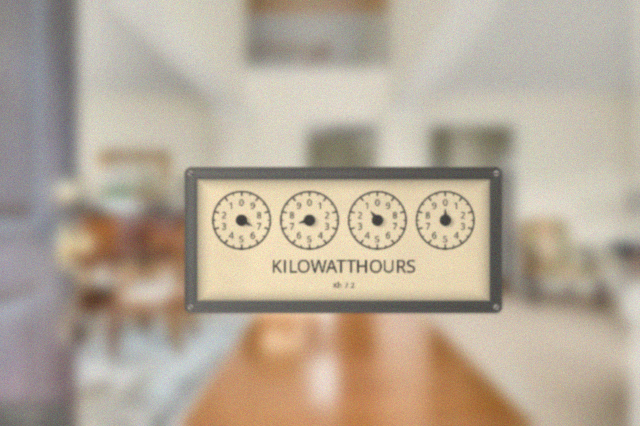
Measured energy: 6710 kWh
